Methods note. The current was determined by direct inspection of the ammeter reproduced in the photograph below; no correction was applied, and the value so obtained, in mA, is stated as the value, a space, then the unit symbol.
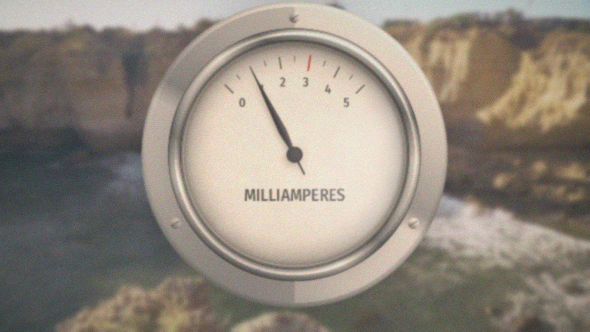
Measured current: 1 mA
